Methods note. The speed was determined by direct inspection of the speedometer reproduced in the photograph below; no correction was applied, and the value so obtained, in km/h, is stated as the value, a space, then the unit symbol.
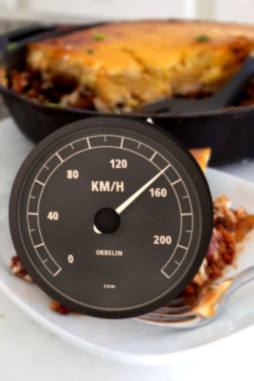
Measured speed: 150 km/h
